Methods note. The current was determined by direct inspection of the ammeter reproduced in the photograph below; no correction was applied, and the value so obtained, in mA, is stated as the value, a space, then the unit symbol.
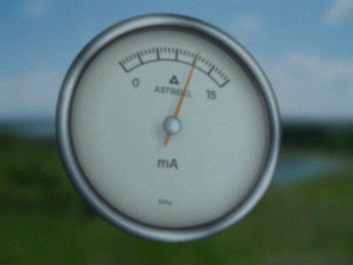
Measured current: 10 mA
